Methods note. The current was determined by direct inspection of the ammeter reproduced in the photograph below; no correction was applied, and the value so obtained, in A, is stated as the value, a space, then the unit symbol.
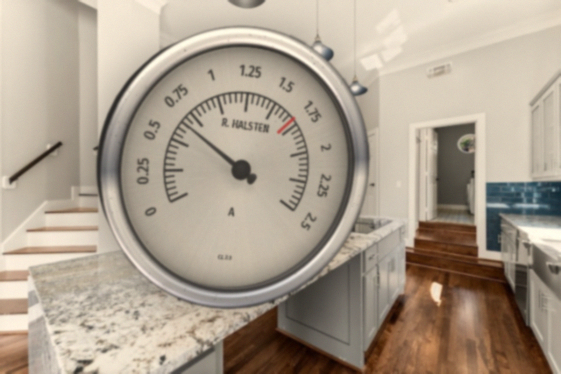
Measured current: 0.65 A
